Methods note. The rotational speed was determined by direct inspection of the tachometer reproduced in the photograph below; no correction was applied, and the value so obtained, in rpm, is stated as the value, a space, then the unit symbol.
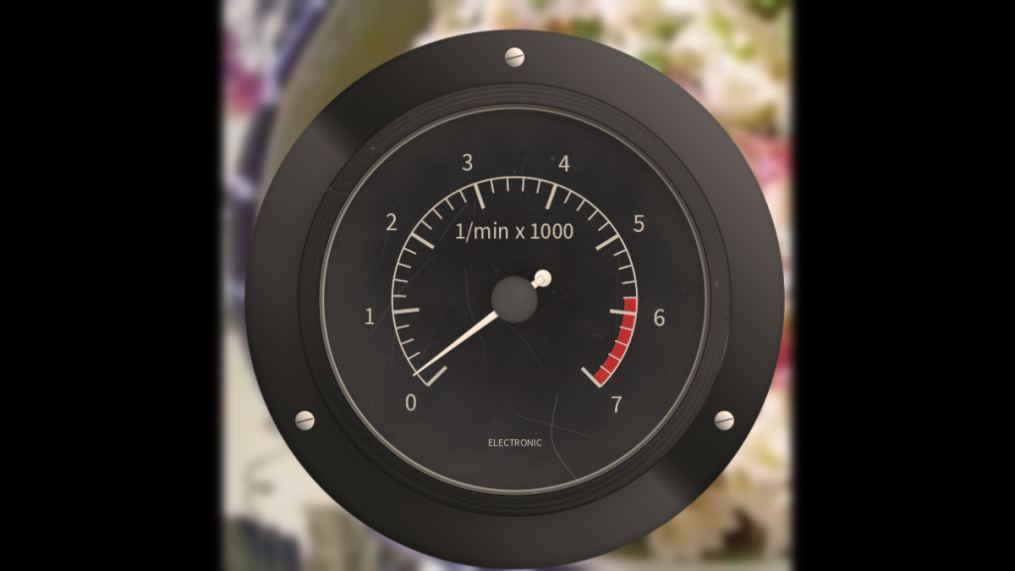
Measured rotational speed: 200 rpm
